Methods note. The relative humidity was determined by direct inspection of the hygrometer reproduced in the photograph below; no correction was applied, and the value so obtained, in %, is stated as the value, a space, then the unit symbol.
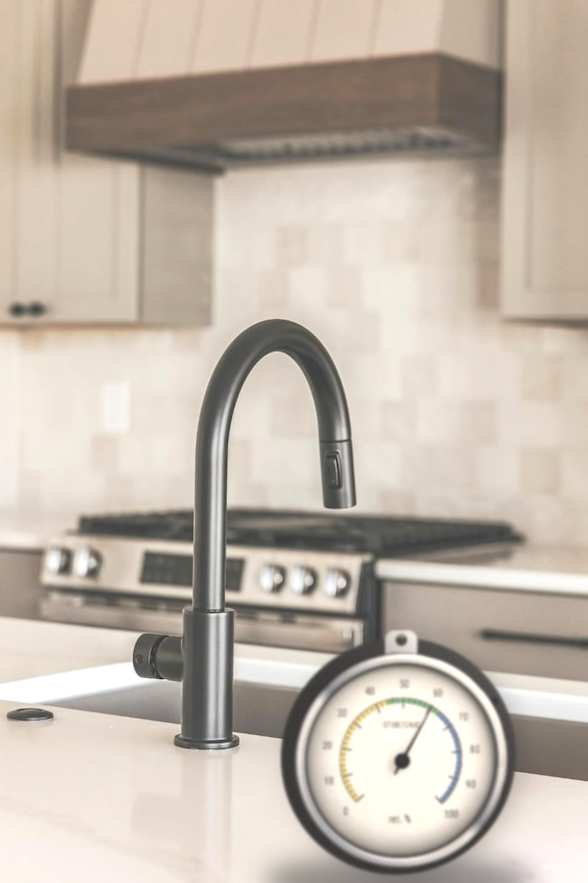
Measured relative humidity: 60 %
